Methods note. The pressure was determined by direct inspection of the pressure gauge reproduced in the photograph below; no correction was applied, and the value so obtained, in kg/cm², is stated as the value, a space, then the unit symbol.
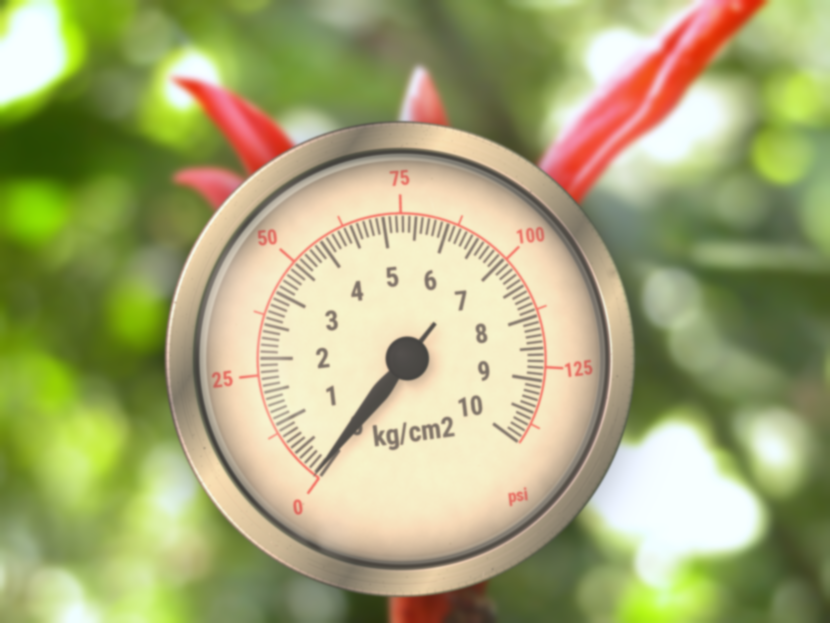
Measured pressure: 0.1 kg/cm²
